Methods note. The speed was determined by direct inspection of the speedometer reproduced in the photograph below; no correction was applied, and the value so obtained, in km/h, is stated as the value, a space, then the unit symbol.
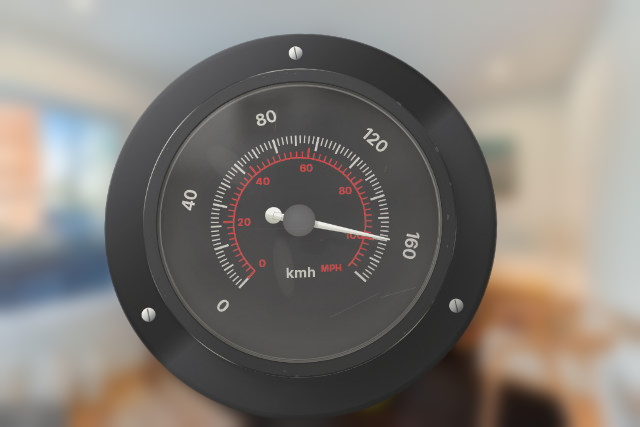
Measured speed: 160 km/h
